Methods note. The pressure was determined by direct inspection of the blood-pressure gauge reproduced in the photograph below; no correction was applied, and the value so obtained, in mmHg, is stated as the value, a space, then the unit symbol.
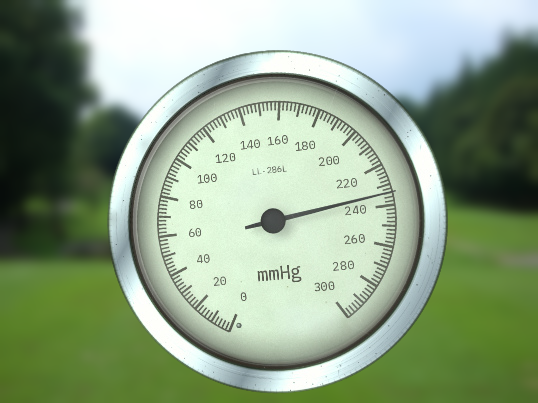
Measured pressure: 234 mmHg
